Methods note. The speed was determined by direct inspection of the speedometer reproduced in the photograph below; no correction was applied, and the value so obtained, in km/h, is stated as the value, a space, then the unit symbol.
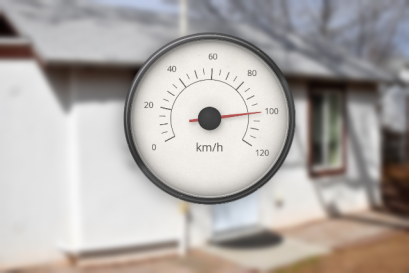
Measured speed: 100 km/h
